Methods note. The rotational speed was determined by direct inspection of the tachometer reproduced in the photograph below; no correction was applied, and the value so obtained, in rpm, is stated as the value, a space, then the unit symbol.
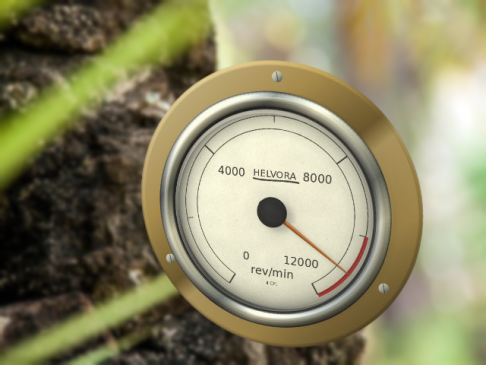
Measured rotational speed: 11000 rpm
